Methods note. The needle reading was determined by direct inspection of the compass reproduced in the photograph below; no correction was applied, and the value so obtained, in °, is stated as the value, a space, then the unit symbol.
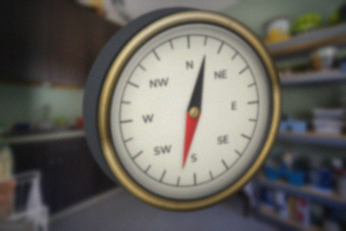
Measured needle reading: 195 °
